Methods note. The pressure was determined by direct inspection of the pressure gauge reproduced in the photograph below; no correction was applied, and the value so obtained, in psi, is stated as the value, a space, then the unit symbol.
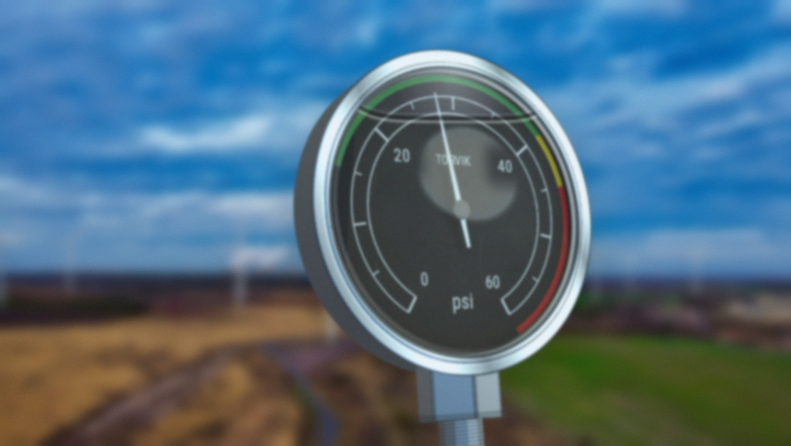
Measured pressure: 27.5 psi
